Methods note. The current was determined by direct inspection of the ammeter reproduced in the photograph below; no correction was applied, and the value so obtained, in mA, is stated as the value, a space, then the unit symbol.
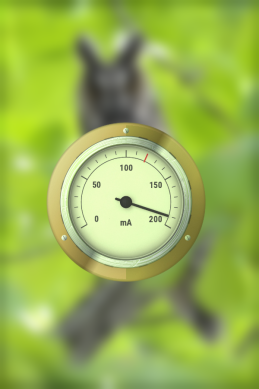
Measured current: 190 mA
